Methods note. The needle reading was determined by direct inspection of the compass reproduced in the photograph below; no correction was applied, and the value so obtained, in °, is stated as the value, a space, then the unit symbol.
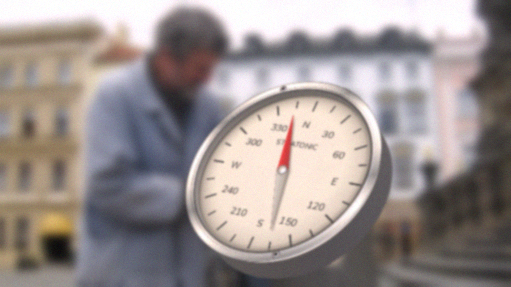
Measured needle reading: 345 °
